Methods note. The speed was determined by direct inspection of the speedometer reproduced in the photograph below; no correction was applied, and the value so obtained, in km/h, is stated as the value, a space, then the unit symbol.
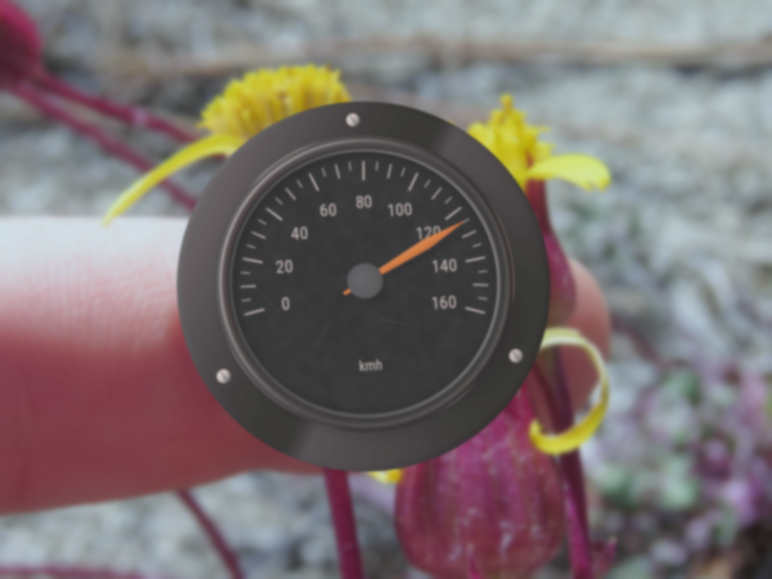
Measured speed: 125 km/h
